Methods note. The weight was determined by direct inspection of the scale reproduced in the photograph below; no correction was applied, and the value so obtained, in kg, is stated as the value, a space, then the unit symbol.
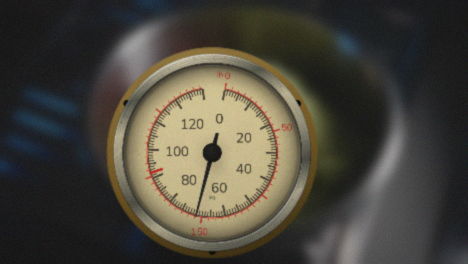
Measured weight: 70 kg
